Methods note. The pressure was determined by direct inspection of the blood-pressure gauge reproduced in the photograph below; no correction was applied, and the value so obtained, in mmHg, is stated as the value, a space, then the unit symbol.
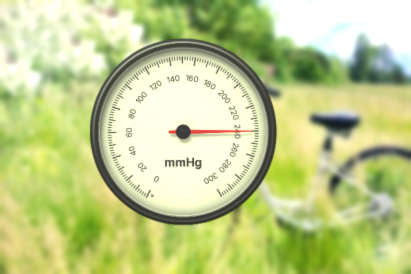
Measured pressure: 240 mmHg
